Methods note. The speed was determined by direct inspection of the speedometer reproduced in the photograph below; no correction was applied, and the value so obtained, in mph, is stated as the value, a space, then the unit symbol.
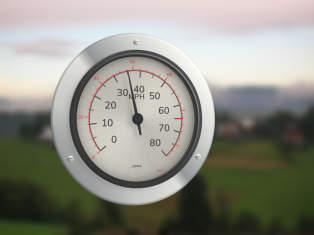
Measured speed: 35 mph
